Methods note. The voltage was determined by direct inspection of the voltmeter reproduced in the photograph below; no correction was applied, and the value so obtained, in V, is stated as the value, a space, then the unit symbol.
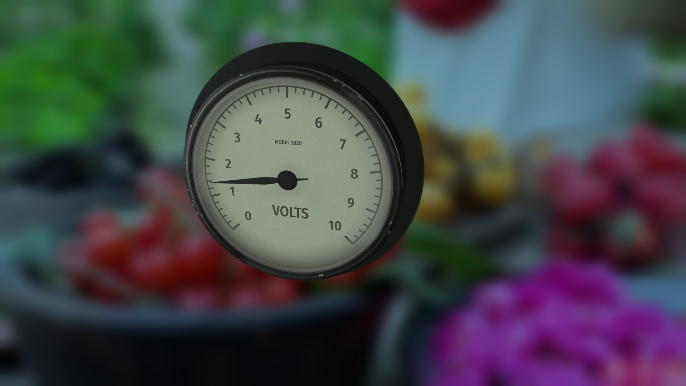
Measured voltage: 1.4 V
